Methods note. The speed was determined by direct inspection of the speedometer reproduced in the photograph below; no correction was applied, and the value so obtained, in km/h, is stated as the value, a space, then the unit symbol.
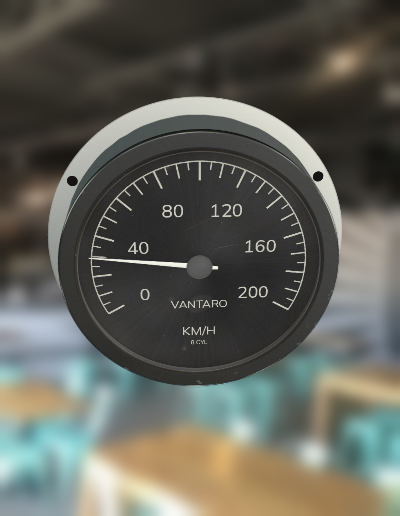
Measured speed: 30 km/h
